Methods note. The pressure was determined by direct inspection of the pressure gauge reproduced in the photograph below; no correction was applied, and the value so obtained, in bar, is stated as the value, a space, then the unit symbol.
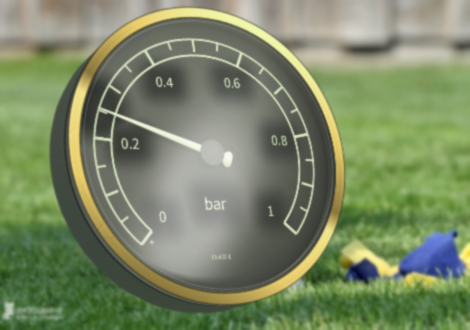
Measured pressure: 0.25 bar
